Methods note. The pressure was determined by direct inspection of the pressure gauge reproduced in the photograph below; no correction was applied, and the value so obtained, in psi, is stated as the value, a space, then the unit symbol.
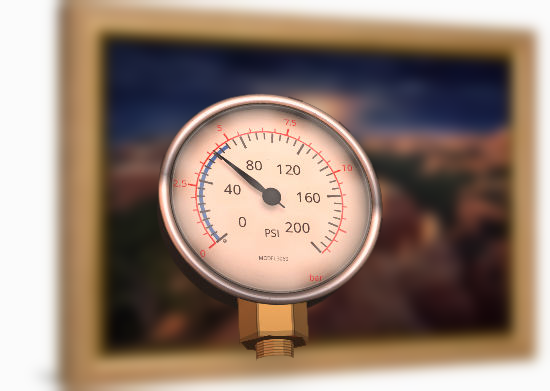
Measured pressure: 60 psi
